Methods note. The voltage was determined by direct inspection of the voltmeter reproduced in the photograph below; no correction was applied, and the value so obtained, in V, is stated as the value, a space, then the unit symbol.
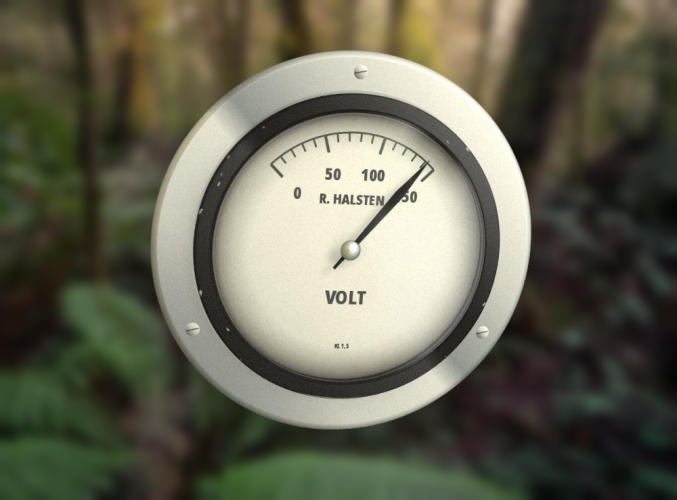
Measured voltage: 140 V
